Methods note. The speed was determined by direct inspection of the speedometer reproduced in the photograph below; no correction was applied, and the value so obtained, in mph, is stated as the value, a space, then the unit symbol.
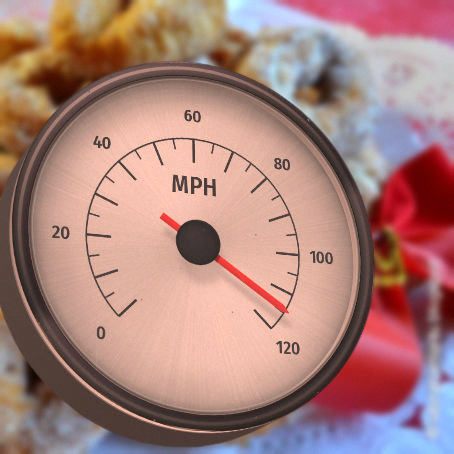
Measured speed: 115 mph
